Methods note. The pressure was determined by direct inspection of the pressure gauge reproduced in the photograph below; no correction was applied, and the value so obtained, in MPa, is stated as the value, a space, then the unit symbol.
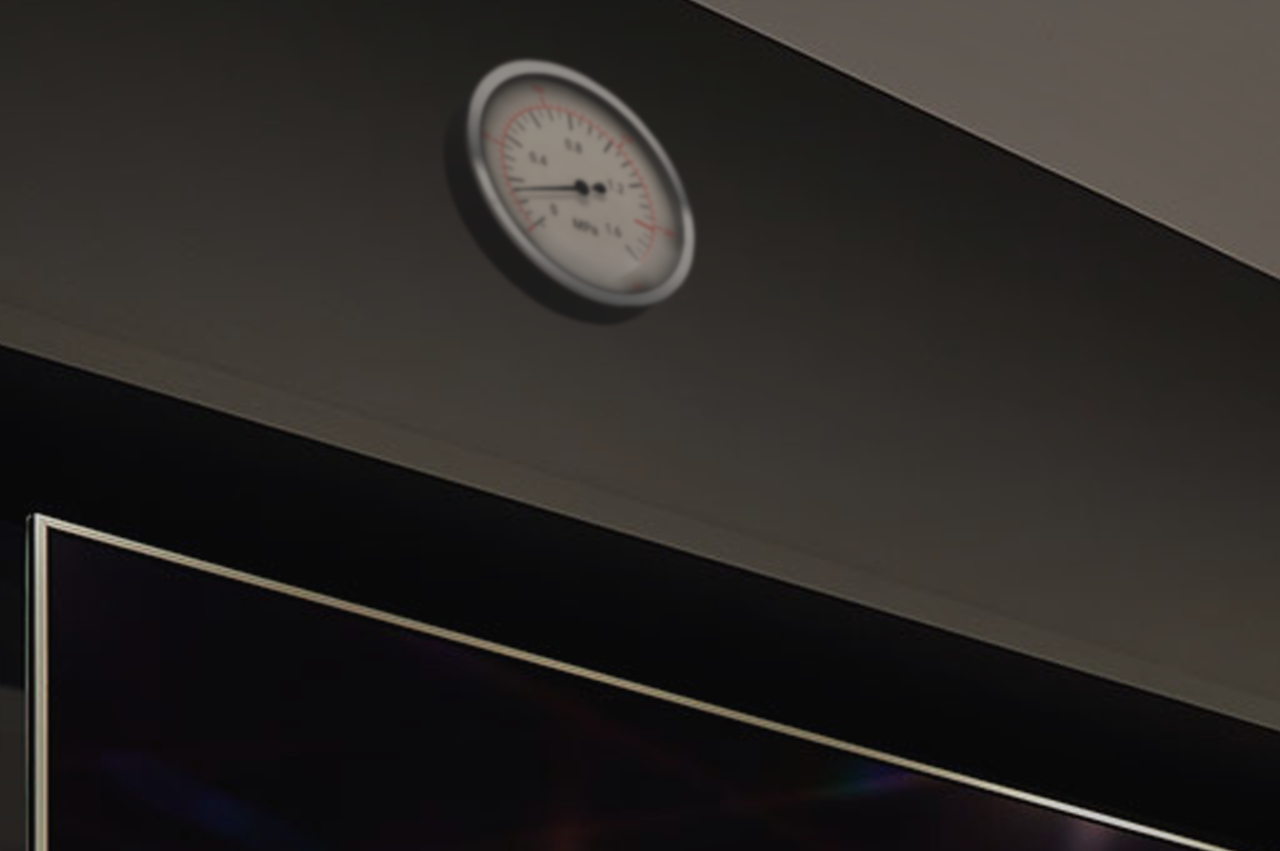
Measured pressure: 0.15 MPa
